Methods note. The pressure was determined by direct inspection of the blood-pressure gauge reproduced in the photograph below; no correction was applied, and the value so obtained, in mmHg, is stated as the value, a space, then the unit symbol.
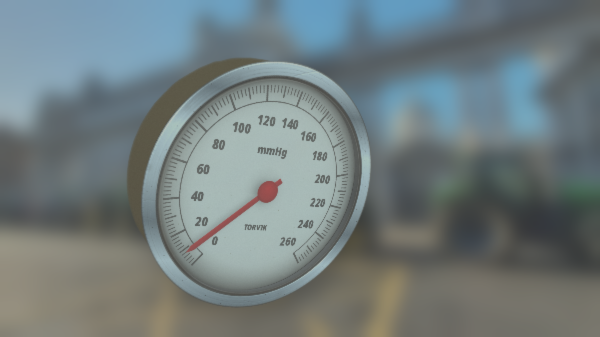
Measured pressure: 10 mmHg
